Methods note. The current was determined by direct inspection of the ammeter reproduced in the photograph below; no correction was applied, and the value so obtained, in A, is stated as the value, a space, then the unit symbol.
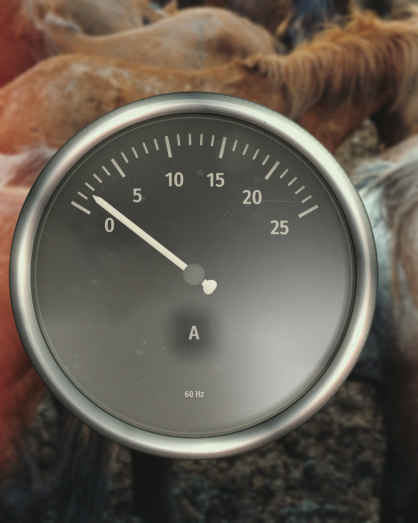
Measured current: 1.5 A
